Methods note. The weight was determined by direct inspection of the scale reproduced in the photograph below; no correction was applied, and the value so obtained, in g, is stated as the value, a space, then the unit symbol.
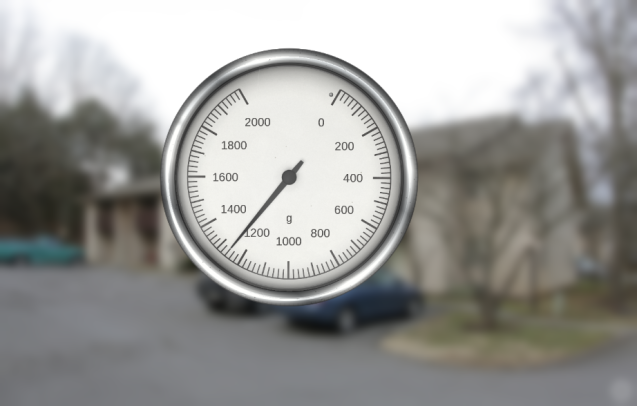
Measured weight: 1260 g
